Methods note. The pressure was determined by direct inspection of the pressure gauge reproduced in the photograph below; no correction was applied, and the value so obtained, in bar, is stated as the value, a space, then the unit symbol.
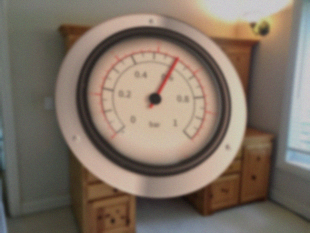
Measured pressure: 0.6 bar
